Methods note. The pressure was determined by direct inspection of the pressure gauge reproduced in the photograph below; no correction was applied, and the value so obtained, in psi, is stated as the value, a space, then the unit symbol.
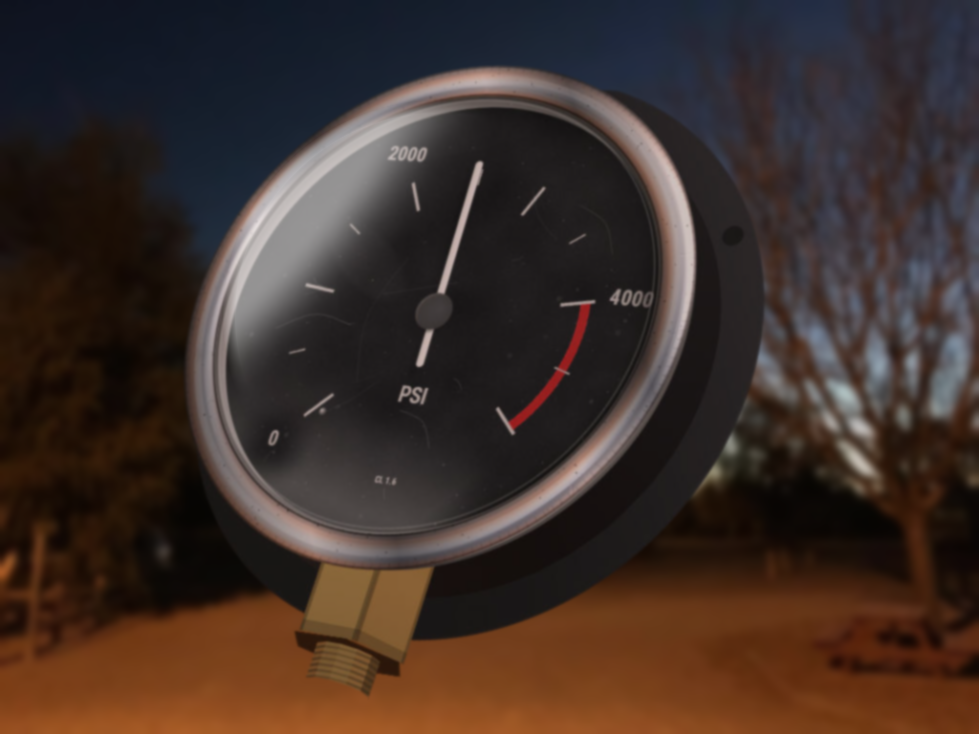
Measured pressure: 2500 psi
